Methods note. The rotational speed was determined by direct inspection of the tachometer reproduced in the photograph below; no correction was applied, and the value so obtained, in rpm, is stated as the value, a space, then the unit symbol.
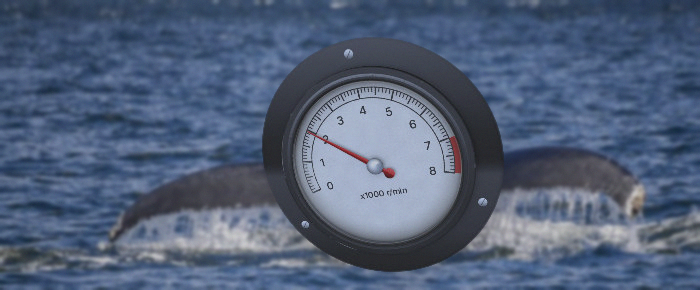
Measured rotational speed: 2000 rpm
